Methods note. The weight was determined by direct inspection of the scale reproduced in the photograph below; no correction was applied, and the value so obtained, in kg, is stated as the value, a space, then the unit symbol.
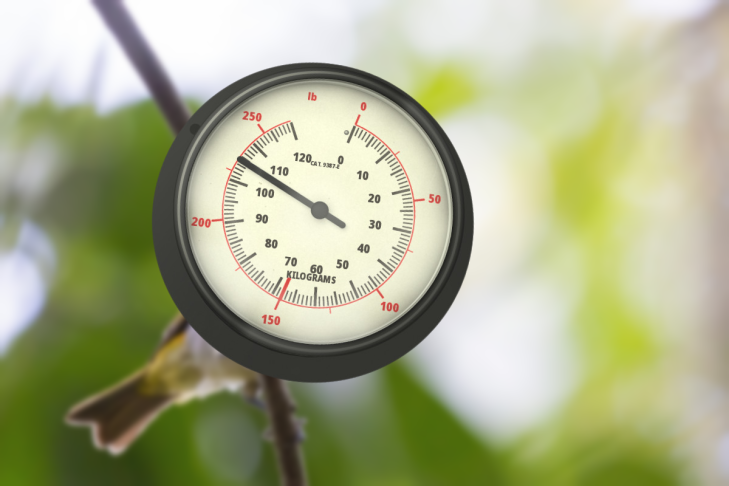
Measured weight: 105 kg
